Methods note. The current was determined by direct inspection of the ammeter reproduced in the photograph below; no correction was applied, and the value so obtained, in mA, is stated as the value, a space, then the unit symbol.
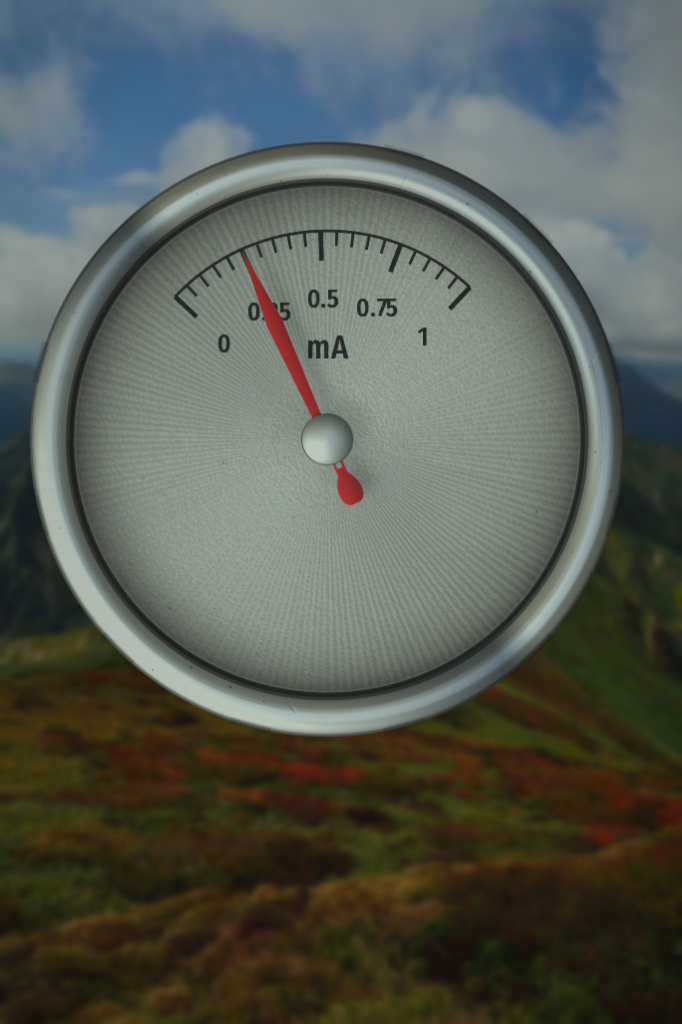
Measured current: 0.25 mA
